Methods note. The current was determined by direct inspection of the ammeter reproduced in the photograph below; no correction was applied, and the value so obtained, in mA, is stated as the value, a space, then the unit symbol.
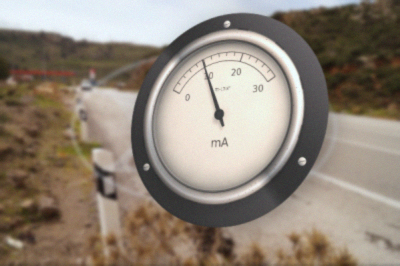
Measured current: 10 mA
